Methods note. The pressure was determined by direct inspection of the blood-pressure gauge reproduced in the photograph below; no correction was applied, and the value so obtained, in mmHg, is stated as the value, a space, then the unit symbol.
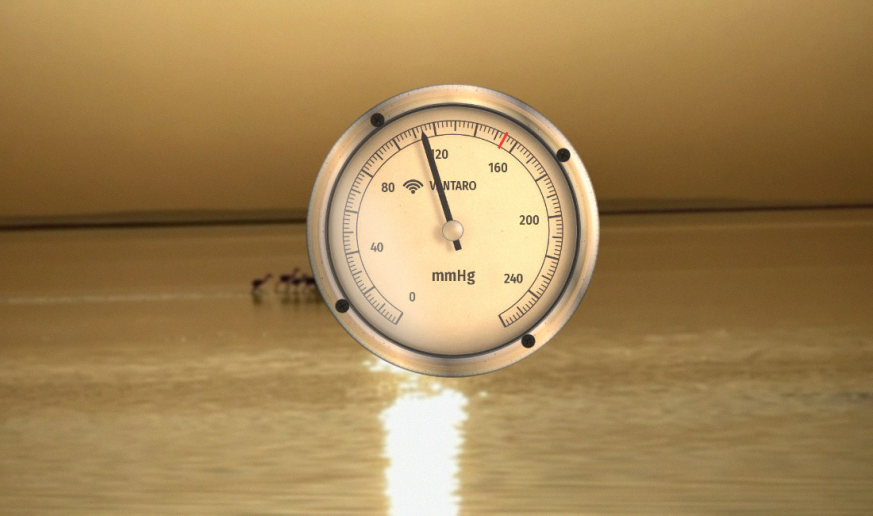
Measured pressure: 114 mmHg
